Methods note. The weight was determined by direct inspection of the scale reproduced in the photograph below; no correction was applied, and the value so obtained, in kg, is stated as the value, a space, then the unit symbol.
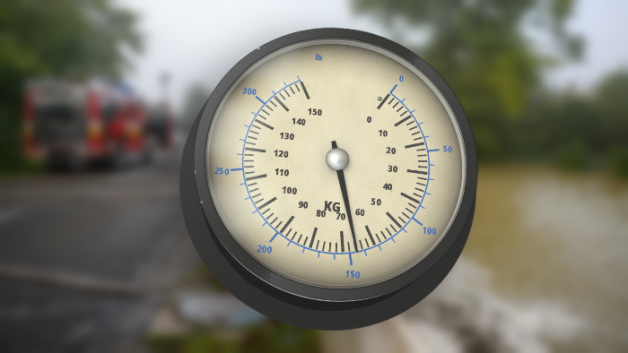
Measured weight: 66 kg
